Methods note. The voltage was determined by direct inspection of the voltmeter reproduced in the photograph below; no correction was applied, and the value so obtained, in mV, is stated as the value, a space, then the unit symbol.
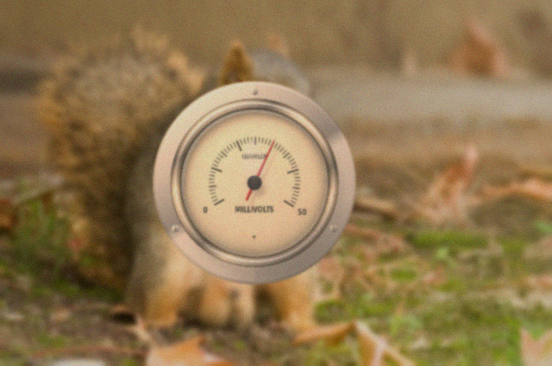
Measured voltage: 30 mV
